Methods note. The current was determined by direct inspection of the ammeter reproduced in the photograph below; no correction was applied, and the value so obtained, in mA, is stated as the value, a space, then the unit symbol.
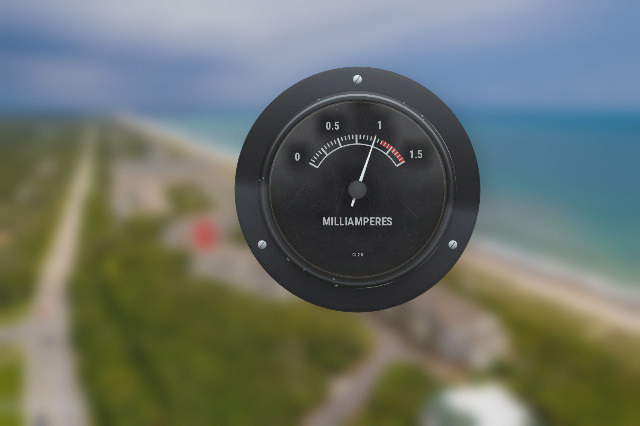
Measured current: 1 mA
